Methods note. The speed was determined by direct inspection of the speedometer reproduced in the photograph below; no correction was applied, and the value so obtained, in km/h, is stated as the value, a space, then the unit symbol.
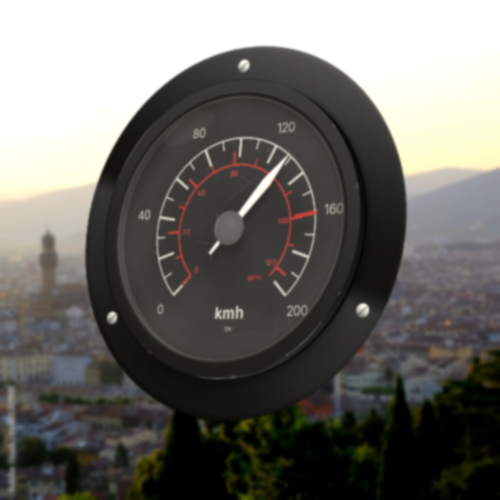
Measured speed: 130 km/h
